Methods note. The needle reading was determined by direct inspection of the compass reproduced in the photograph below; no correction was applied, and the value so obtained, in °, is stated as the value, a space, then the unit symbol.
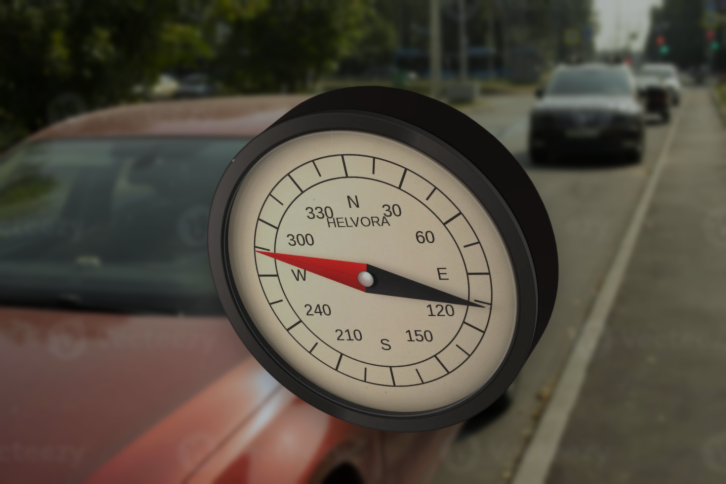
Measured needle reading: 285 °
